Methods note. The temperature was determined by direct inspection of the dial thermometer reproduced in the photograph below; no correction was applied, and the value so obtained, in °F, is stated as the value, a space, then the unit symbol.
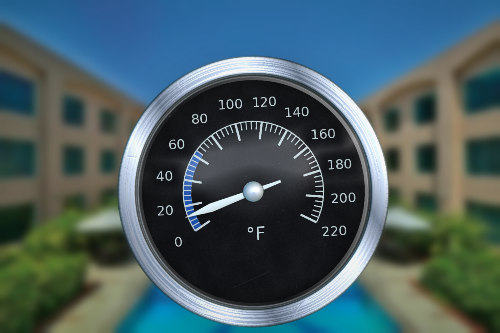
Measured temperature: 12 °F
